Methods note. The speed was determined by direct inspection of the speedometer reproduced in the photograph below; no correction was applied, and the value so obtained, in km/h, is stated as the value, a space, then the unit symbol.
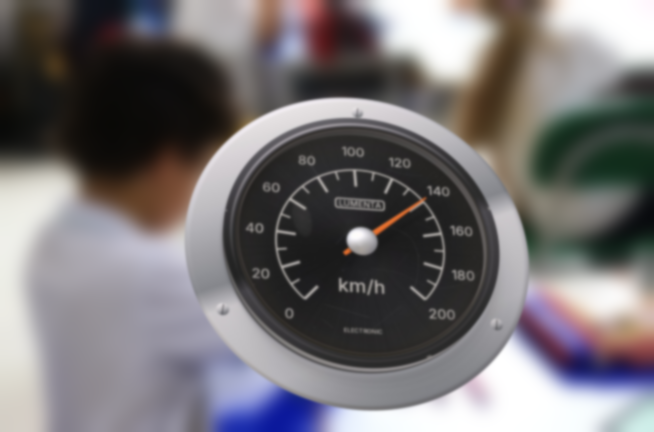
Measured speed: 140 km/h
